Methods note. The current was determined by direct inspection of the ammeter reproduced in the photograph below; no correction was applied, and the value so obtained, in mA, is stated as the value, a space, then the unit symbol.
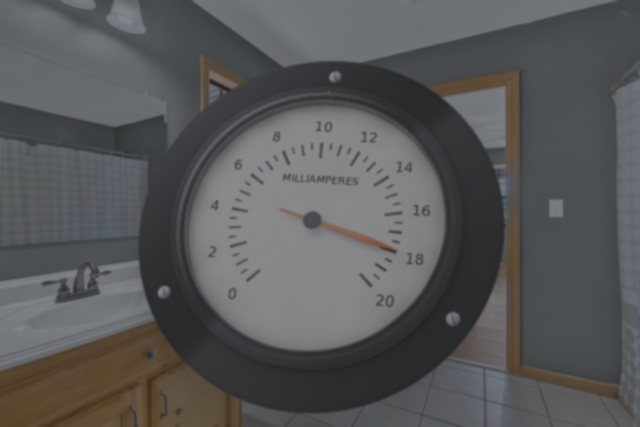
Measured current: 18 mA
